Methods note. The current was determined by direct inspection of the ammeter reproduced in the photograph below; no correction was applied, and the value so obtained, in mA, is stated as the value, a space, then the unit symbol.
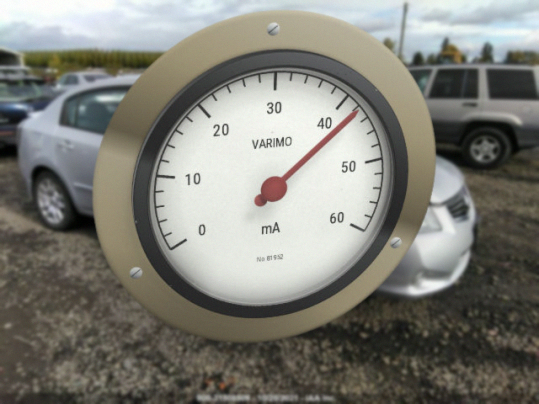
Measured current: 42 mA
